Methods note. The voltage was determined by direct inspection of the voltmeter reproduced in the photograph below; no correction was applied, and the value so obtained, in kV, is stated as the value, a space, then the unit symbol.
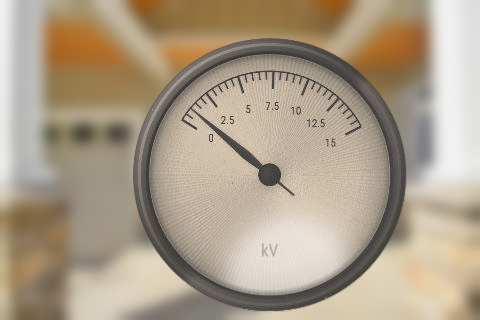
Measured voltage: 1 kV
